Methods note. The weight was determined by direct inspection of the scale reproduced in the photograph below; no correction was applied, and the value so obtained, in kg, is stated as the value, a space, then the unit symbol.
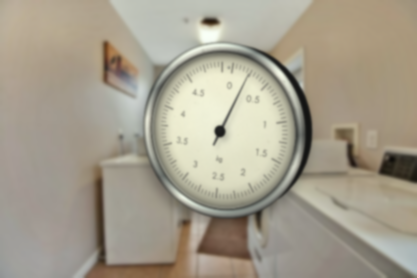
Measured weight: 0.25 kg
